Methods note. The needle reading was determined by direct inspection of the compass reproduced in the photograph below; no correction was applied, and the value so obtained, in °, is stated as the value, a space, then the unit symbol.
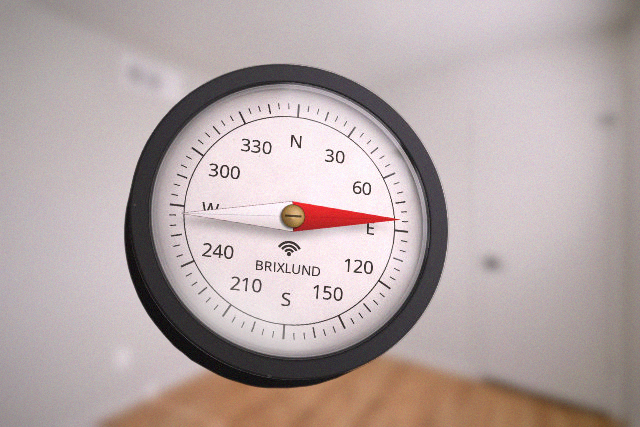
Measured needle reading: 85 °
